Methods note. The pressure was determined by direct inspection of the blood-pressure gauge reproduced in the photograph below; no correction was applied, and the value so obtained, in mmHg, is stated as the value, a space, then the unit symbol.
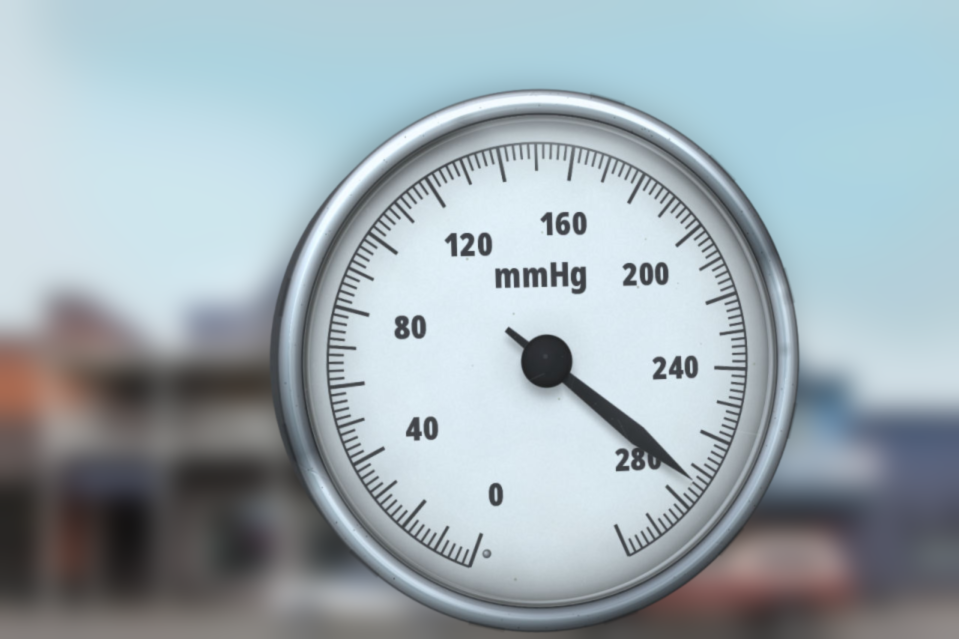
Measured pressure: 274 mmHg
